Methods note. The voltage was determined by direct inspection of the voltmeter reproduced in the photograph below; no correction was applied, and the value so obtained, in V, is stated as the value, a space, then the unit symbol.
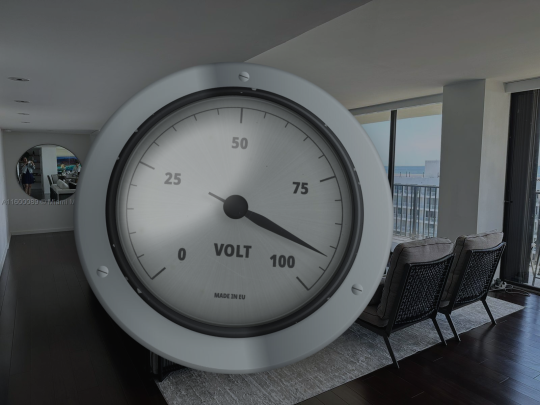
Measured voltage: 92.5 V
